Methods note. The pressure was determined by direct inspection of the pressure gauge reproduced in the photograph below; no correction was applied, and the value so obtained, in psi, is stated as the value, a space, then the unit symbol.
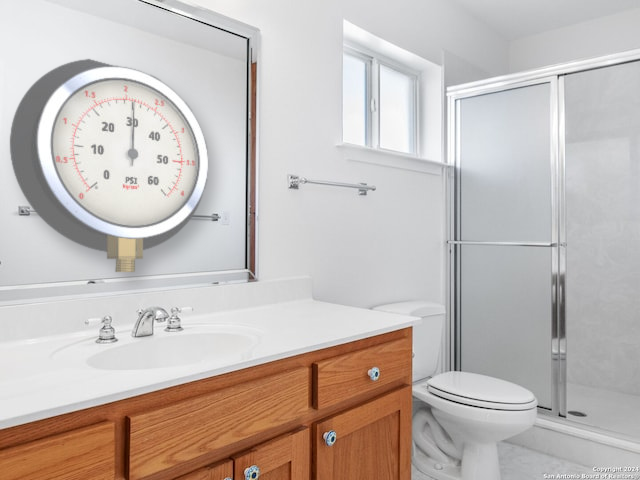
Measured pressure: 30 psi
